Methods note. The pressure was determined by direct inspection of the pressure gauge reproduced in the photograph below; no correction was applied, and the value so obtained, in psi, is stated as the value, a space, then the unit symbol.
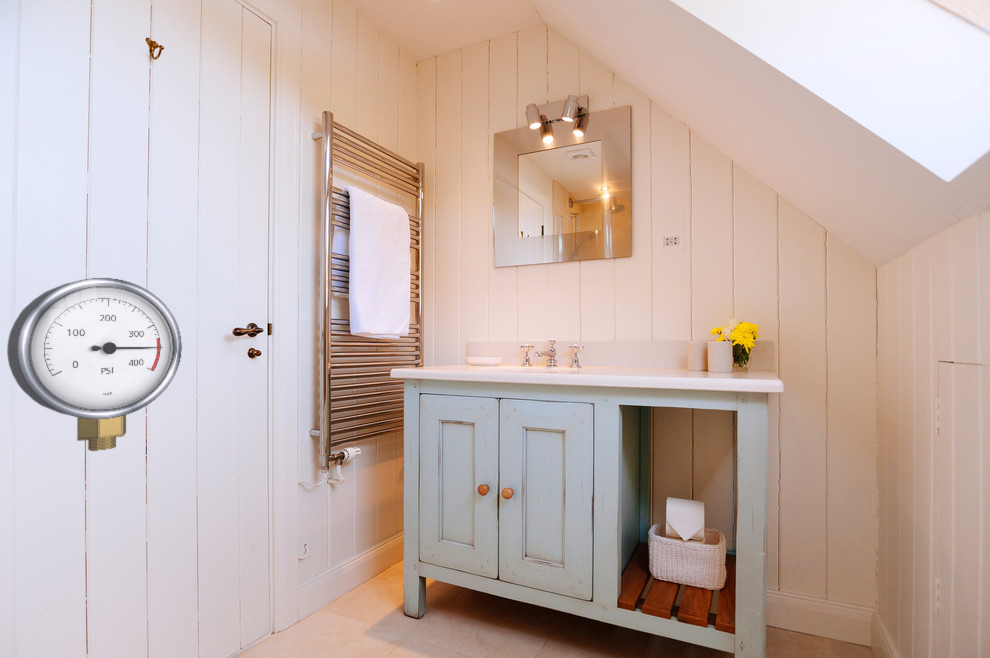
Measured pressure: 350 psi
